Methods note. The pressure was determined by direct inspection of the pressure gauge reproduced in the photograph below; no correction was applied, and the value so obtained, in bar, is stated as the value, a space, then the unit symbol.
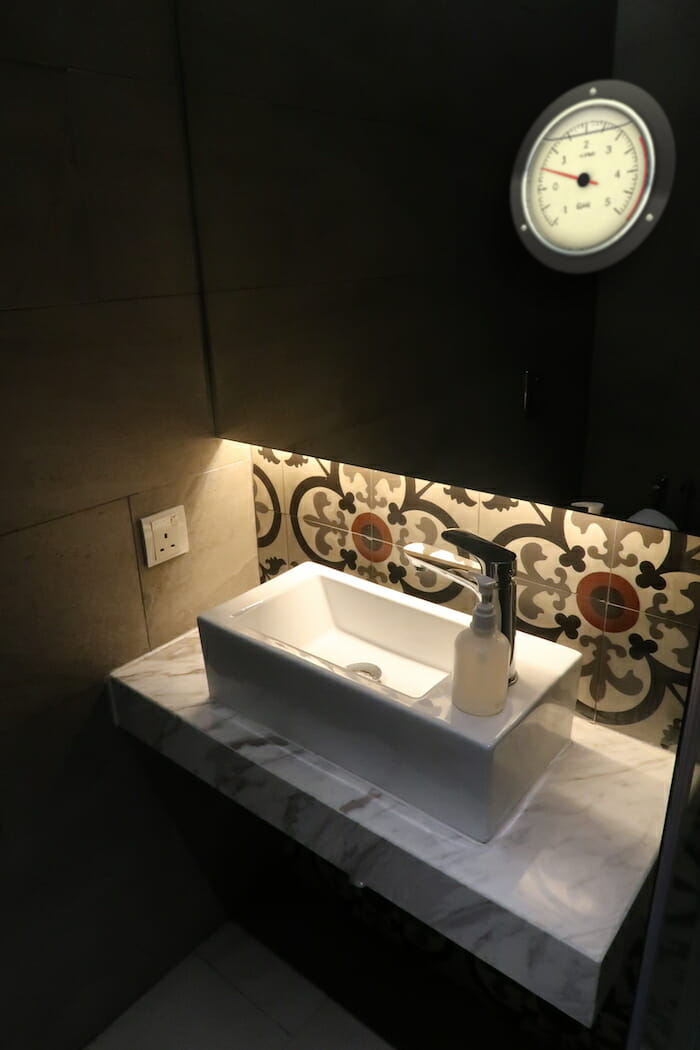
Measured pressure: 0.5 bar
